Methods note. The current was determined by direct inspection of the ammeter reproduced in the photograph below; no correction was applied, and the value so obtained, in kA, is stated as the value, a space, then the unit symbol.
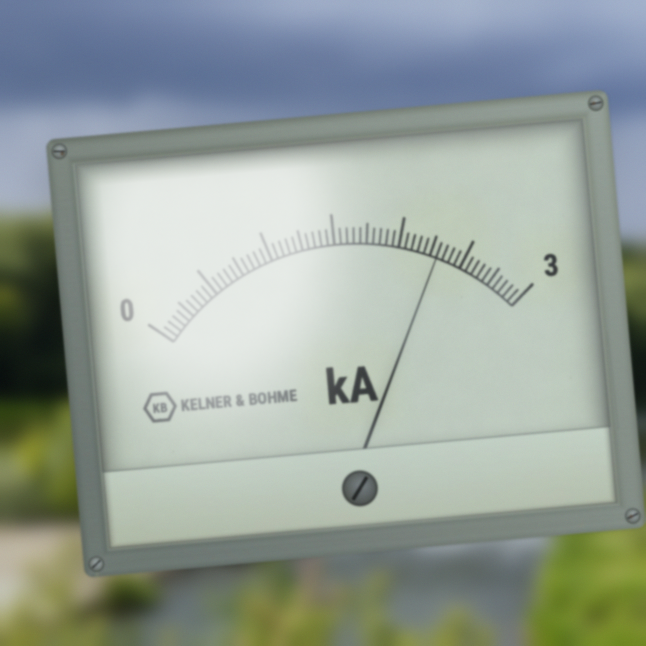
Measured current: 2.3 kA
